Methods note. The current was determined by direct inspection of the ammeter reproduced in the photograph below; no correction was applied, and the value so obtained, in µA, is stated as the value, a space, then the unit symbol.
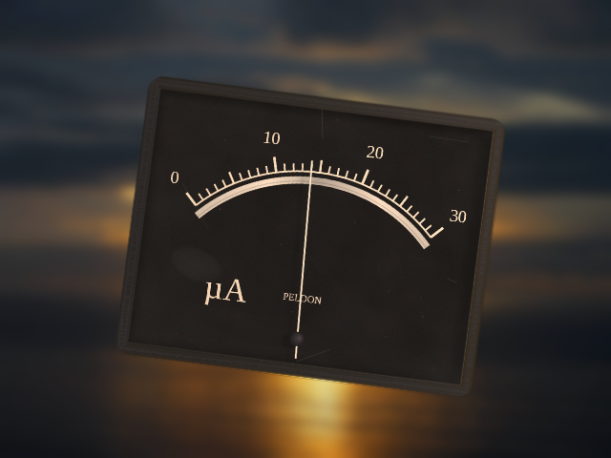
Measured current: 14 µA
